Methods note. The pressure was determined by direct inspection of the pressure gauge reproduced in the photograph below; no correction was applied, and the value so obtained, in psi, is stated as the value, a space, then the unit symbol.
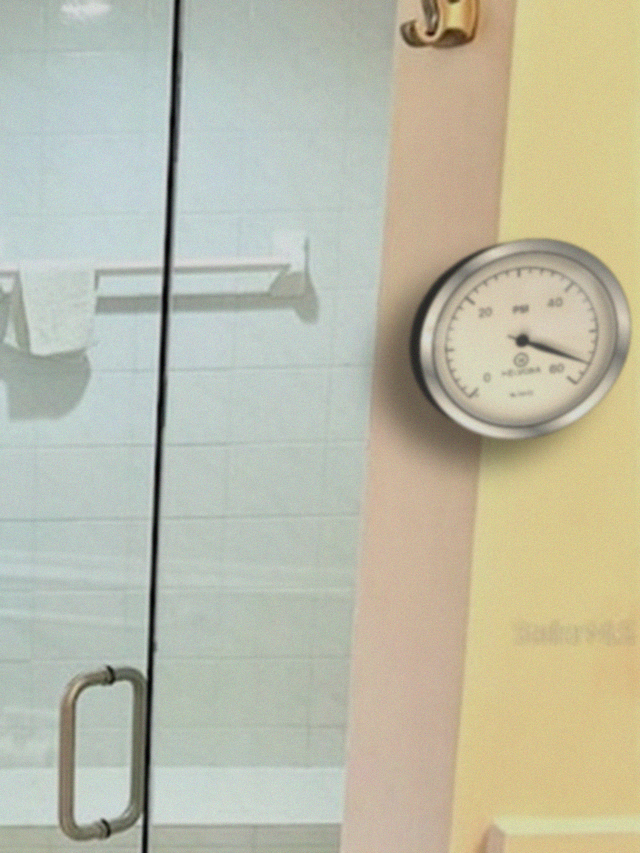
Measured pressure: 56 psi
